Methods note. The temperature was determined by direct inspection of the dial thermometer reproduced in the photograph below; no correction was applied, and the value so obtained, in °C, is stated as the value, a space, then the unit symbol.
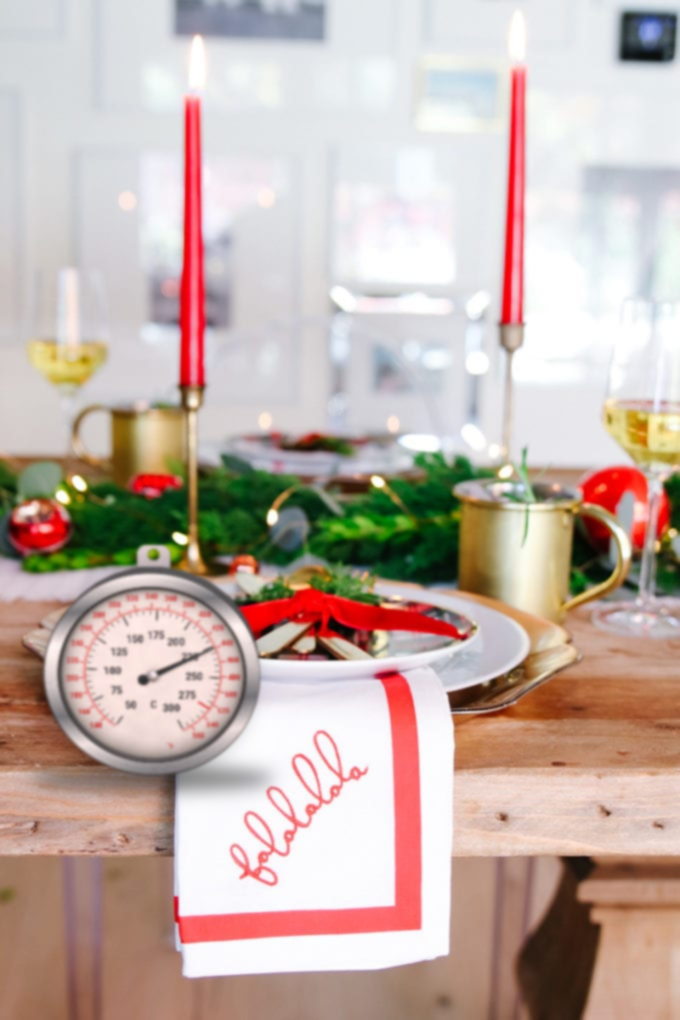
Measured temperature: 225 °C
